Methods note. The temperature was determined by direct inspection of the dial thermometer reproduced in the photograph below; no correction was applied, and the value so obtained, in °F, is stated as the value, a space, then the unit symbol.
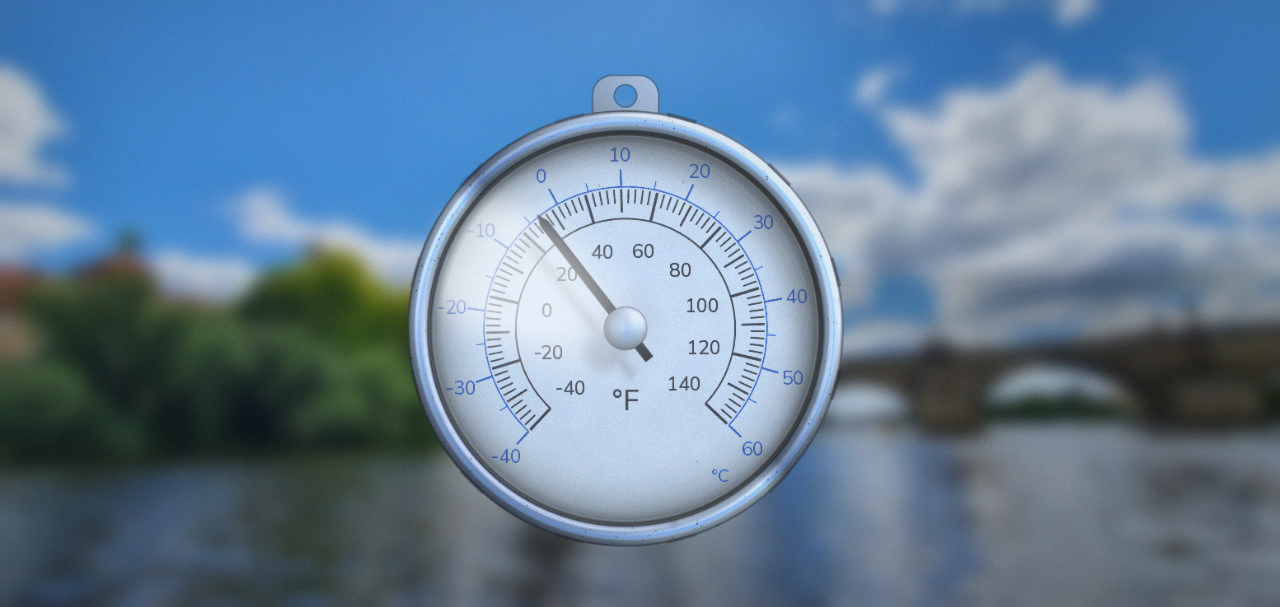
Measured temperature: 26 °F
